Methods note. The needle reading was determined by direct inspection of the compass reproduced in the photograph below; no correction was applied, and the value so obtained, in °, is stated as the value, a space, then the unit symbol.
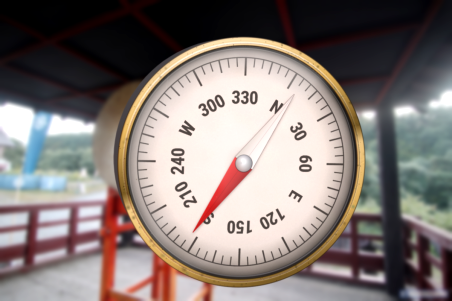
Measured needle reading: 185 °
